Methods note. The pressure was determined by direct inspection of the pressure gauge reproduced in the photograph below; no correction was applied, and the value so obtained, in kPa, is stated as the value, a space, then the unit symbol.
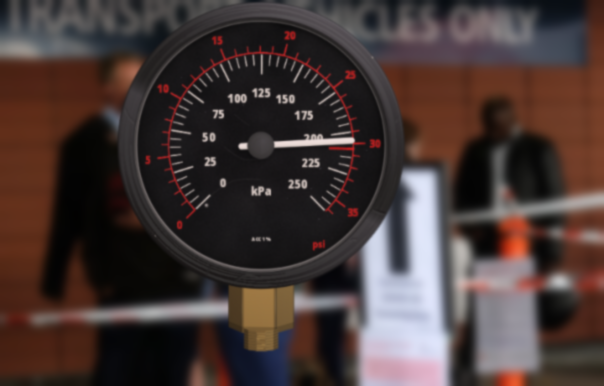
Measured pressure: 205 kPa
